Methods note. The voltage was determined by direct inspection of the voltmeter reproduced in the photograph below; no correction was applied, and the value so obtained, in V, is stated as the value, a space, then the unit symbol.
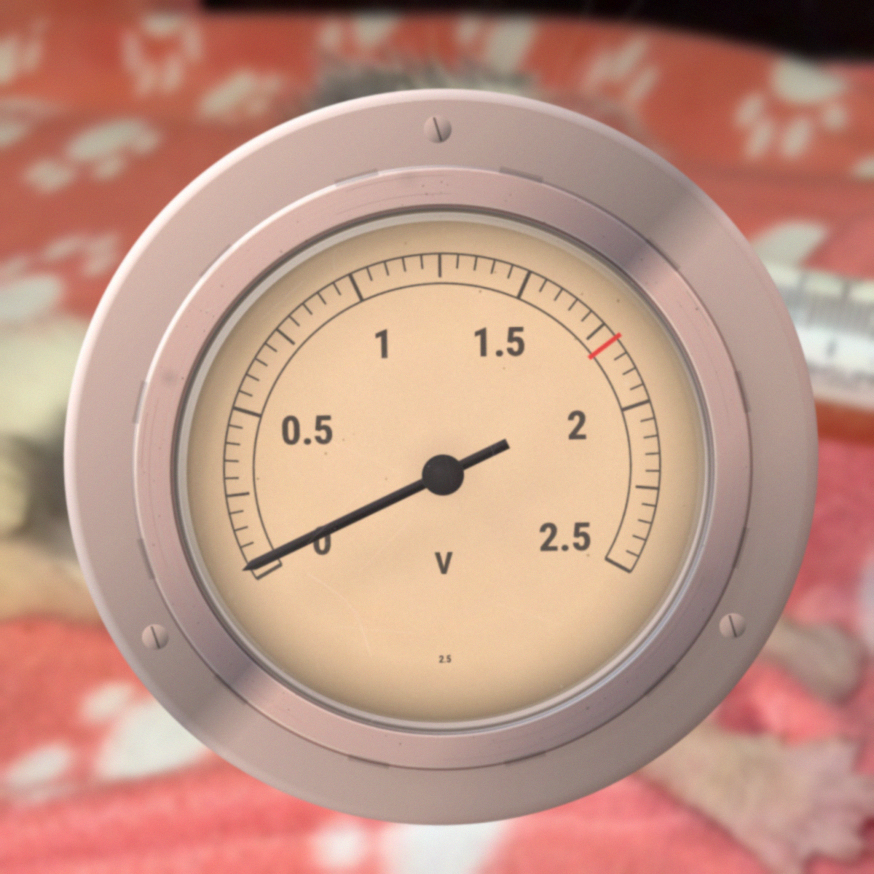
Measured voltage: 0.05 V
